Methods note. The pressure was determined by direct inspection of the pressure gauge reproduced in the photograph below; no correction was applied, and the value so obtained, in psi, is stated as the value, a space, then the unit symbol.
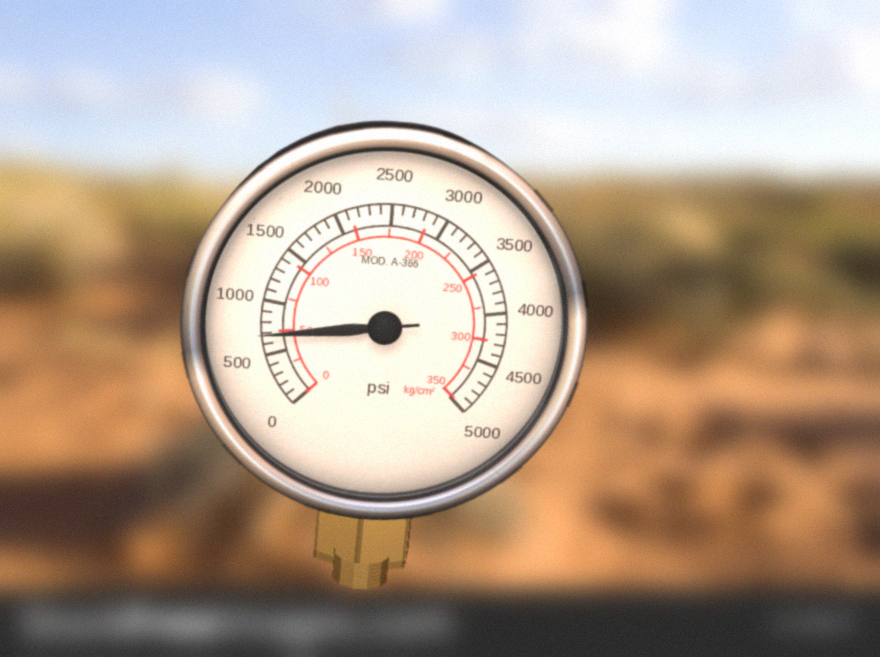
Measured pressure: 700 psi
